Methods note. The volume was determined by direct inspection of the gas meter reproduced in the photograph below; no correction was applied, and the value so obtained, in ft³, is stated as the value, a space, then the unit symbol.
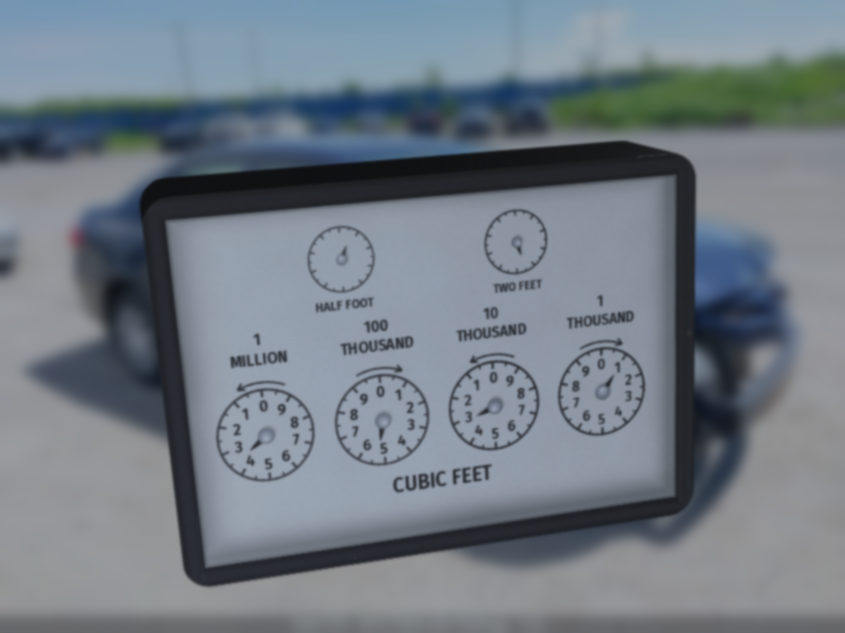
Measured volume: 353100 ft³
